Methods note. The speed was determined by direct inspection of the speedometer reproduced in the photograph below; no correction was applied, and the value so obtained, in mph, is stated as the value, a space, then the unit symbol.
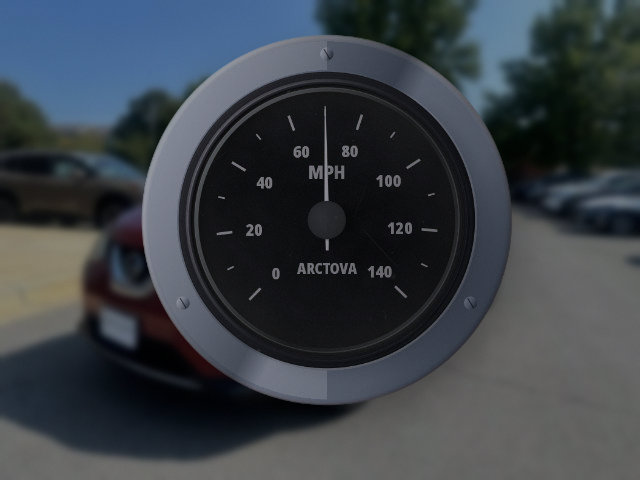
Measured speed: 70 mph
